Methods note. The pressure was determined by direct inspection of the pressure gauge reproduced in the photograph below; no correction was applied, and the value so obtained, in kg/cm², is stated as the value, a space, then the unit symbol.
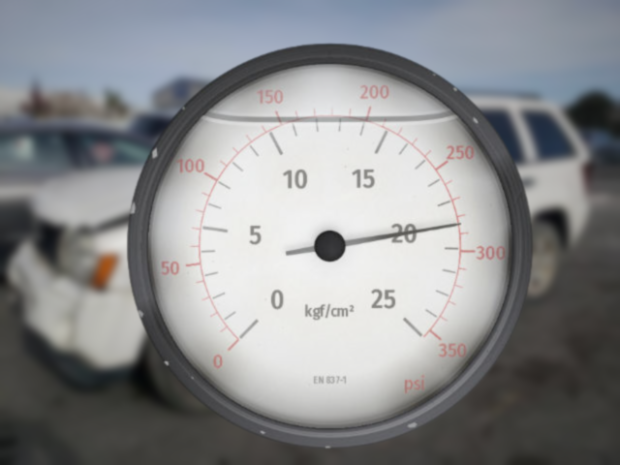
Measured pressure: 20 kg/cm²
